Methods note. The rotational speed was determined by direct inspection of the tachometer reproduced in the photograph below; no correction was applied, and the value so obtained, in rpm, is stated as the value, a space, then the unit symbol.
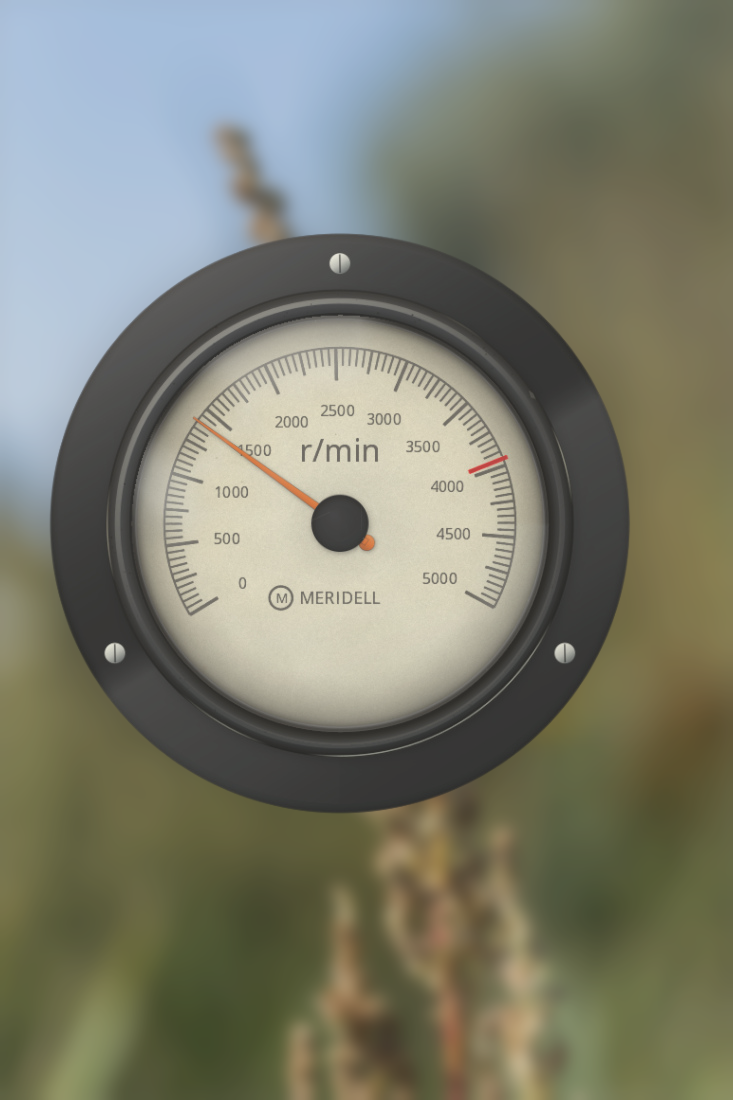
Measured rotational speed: 1400 rpm
